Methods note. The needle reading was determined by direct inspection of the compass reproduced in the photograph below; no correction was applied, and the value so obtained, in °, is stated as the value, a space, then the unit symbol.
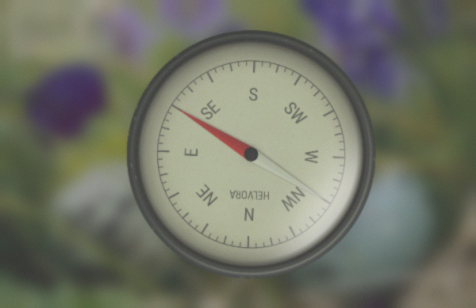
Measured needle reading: 120 °
